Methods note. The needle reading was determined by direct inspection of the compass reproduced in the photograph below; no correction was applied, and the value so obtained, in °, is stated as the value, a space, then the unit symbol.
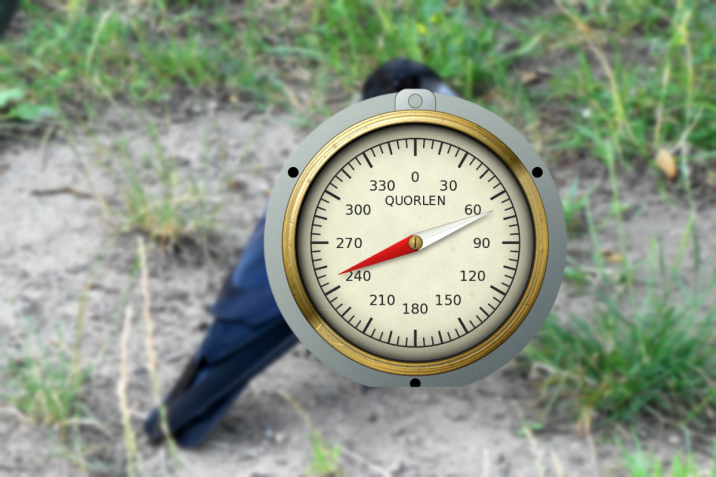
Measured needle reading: 247.5 °
